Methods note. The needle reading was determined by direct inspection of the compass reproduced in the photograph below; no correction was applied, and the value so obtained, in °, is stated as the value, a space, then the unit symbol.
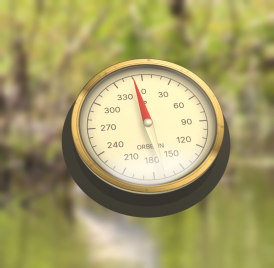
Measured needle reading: 350 °
